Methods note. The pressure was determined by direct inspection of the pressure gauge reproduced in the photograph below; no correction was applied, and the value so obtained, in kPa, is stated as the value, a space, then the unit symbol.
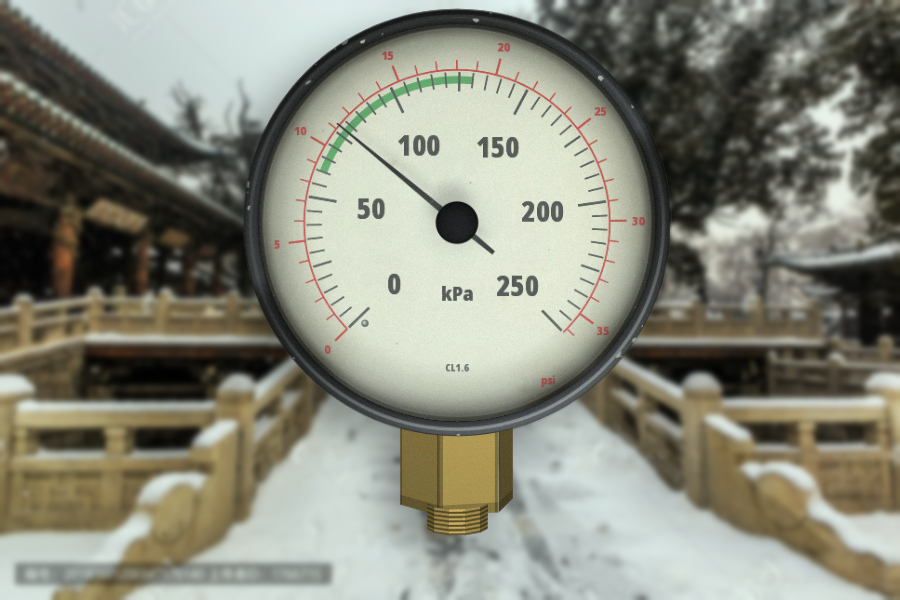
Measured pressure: 77.5 kPa
